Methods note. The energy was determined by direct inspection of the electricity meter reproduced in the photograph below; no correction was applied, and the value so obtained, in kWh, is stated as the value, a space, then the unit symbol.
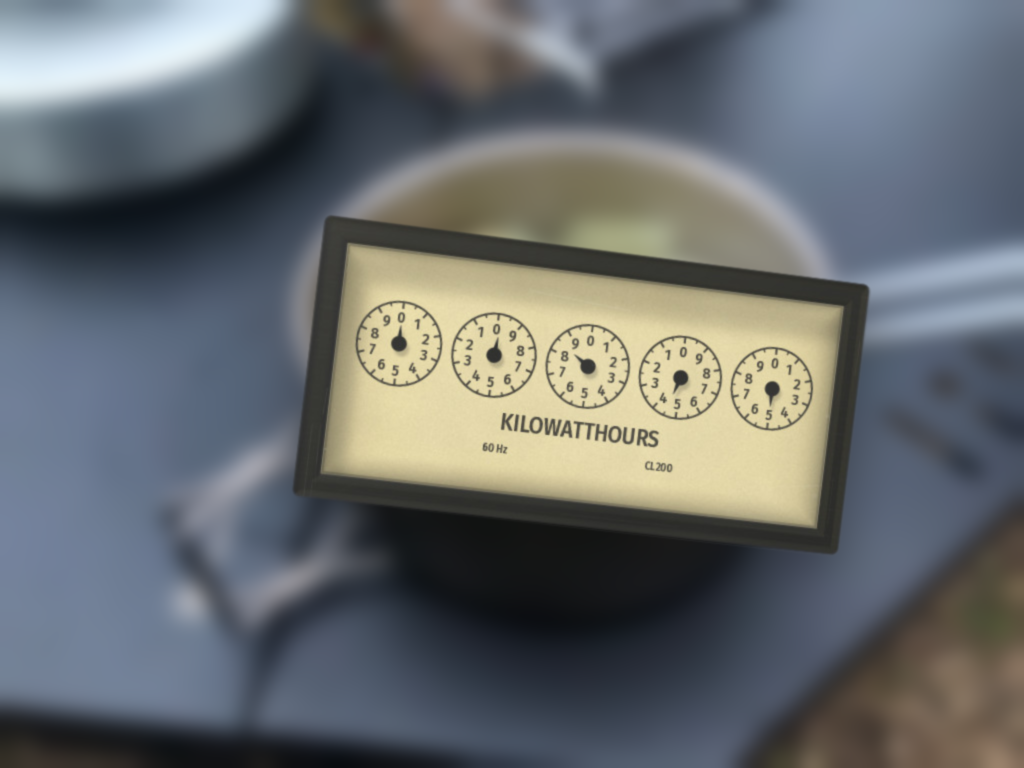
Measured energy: 99845 kWh
